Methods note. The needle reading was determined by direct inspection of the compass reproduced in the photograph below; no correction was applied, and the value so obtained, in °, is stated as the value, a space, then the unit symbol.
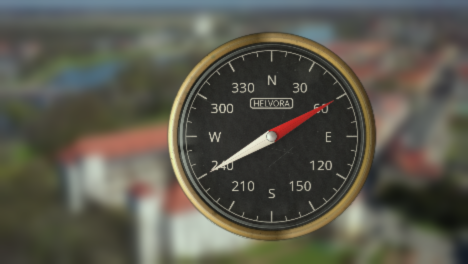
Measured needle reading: 60 °
